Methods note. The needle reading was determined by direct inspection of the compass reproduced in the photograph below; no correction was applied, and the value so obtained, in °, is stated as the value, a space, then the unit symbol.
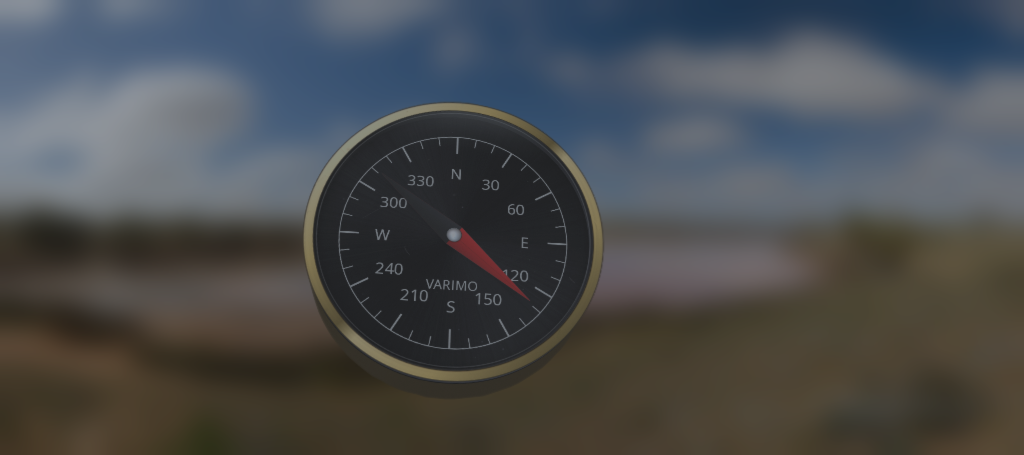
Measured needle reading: 130 °
